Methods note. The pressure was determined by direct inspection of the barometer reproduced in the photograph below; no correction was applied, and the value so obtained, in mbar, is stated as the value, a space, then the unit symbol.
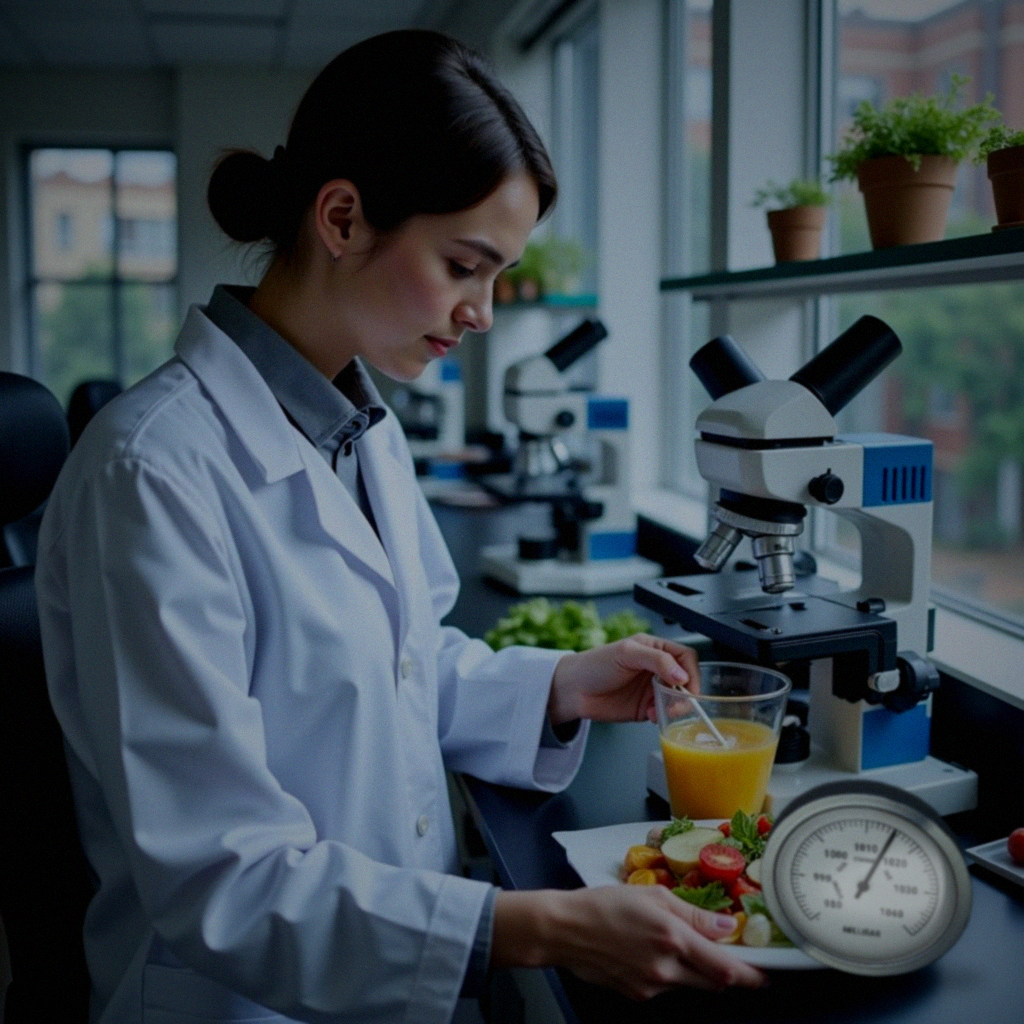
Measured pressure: 1015 mbar
